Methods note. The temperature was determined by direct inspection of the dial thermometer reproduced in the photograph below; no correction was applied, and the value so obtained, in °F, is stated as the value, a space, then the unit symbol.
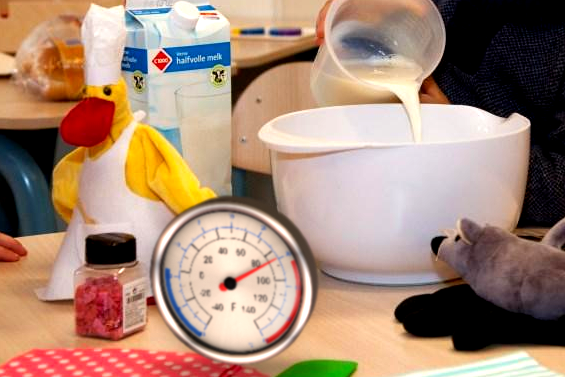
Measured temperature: 85 °F
